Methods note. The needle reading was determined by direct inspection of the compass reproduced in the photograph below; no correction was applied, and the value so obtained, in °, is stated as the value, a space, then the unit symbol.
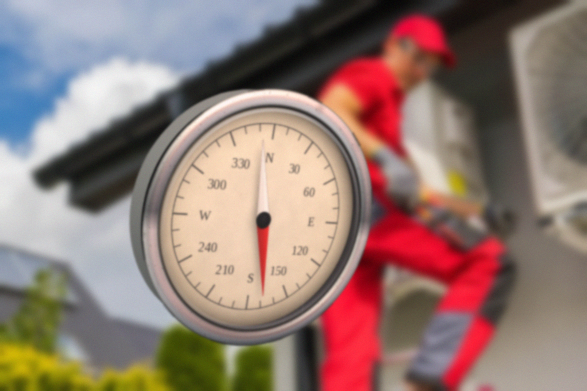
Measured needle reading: 170 °
